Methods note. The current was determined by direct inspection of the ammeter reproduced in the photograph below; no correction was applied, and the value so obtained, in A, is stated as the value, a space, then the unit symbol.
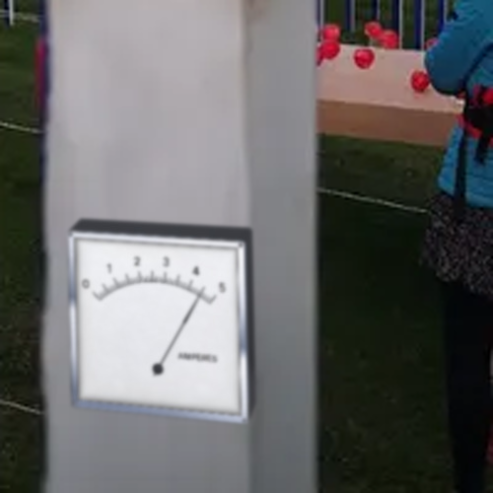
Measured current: 4.5 A
